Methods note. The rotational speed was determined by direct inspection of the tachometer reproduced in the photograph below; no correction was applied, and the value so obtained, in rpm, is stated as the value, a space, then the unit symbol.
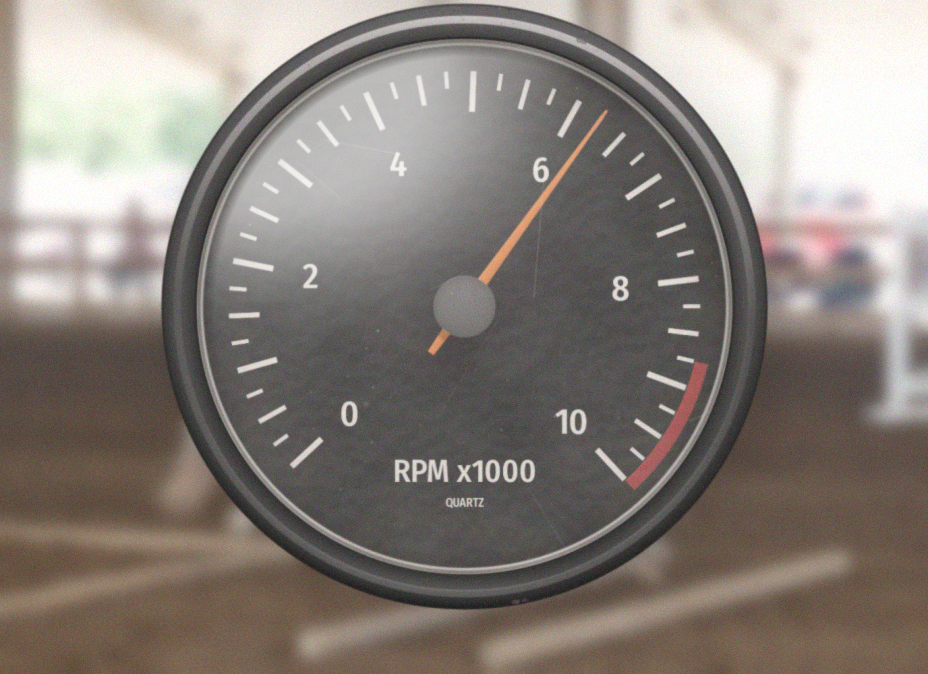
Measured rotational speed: 6250 rpm
